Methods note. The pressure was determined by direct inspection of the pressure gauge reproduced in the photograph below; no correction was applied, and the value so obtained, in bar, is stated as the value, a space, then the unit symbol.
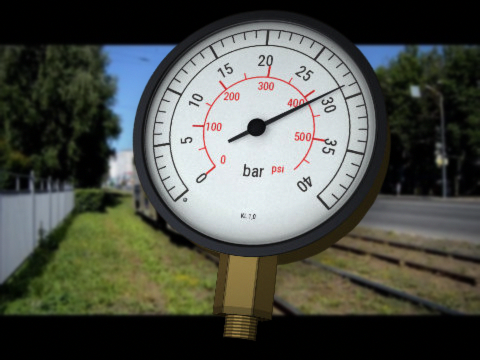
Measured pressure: 29 bar
